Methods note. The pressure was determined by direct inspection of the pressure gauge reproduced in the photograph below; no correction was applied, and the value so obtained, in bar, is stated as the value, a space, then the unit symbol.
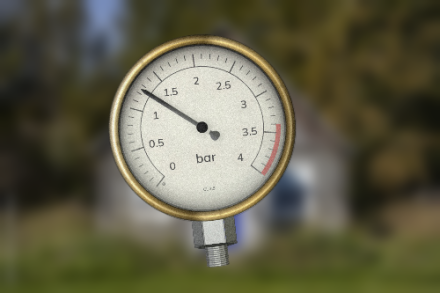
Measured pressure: 1.25 bar
